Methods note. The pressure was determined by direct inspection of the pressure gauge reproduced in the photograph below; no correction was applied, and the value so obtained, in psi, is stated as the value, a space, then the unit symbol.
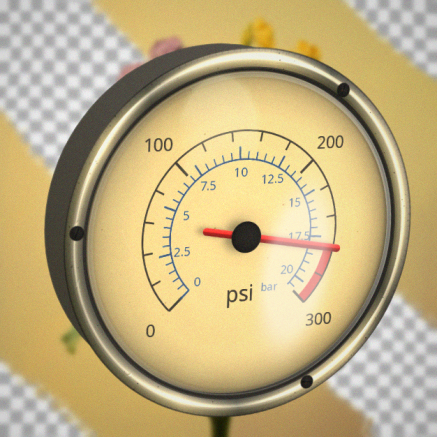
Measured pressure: 260 psi
